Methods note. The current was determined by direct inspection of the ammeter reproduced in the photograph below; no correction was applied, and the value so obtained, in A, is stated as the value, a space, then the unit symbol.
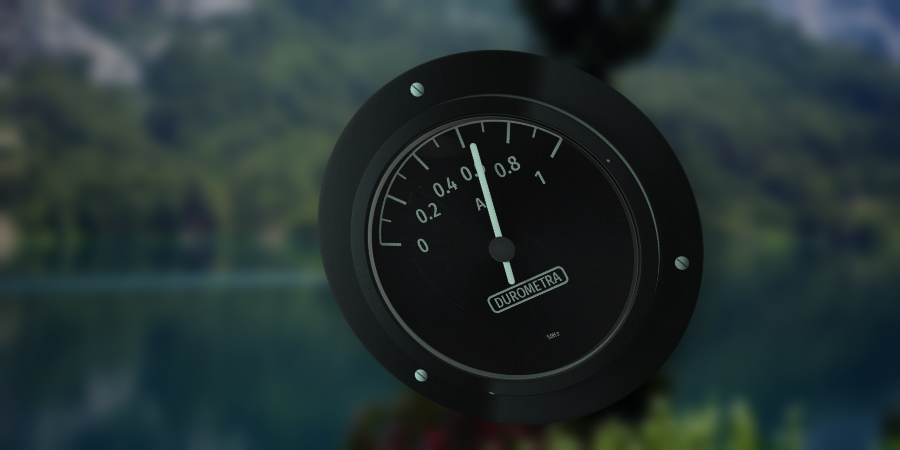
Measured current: 0.65 A
